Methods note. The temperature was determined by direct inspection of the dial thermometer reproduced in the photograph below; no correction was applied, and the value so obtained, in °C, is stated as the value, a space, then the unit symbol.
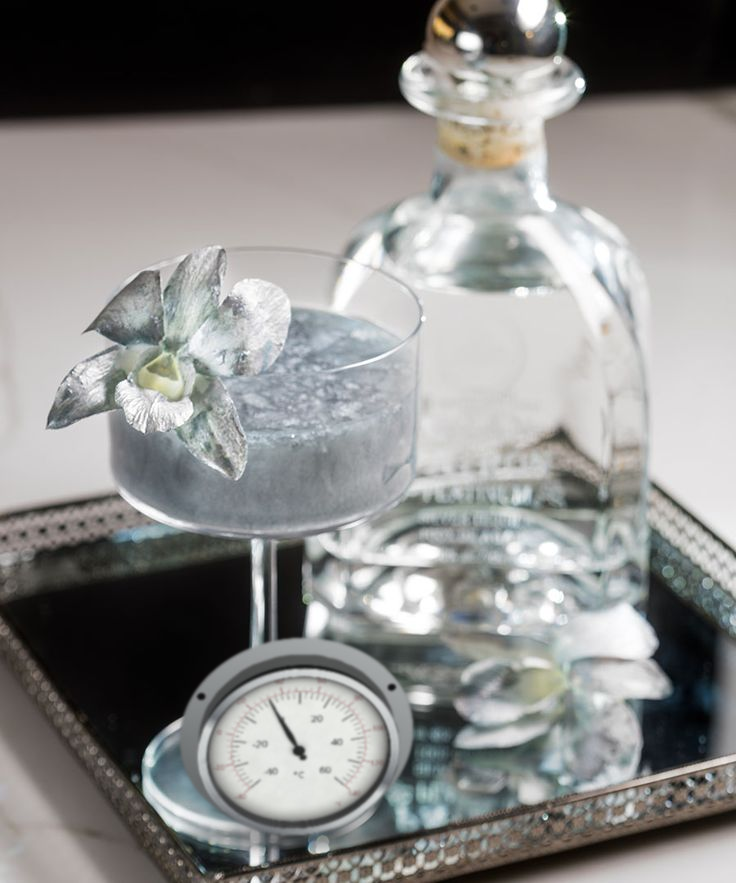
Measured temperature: 0 °C
